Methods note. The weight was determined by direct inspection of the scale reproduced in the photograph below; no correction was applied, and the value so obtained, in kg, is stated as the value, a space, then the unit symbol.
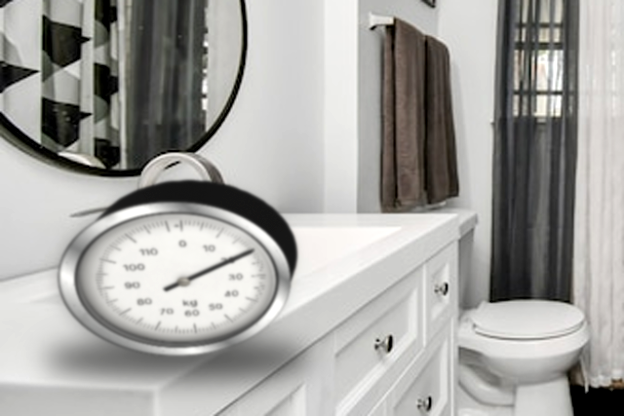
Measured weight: 20 kg
